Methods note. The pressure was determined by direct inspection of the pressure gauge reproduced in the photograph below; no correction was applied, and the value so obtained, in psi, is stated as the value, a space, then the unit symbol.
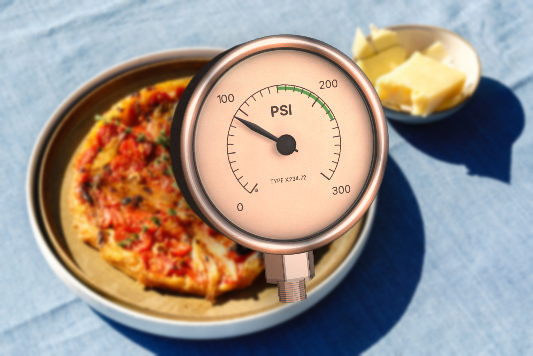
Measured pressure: 90 psi
